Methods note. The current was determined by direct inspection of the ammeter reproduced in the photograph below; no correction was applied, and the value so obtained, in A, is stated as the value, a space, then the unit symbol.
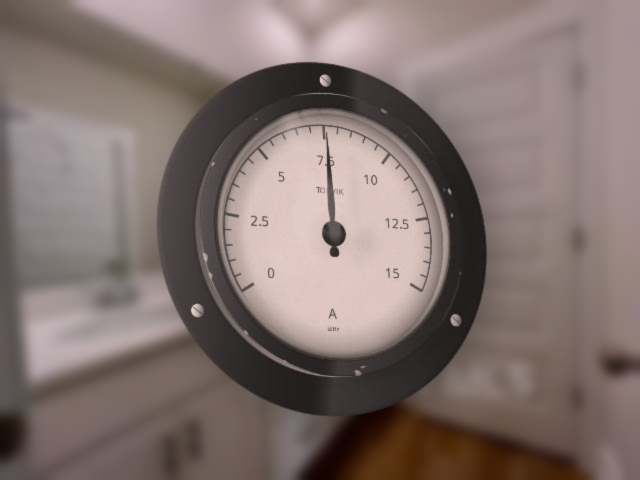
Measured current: 7.5 A
